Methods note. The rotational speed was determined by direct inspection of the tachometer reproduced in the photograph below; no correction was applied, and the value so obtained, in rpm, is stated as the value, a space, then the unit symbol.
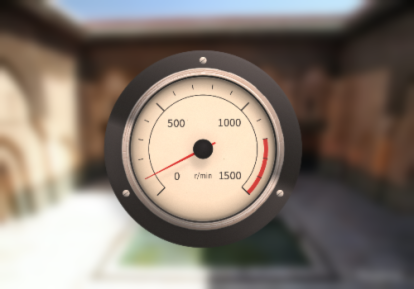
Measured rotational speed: 100 rpm
